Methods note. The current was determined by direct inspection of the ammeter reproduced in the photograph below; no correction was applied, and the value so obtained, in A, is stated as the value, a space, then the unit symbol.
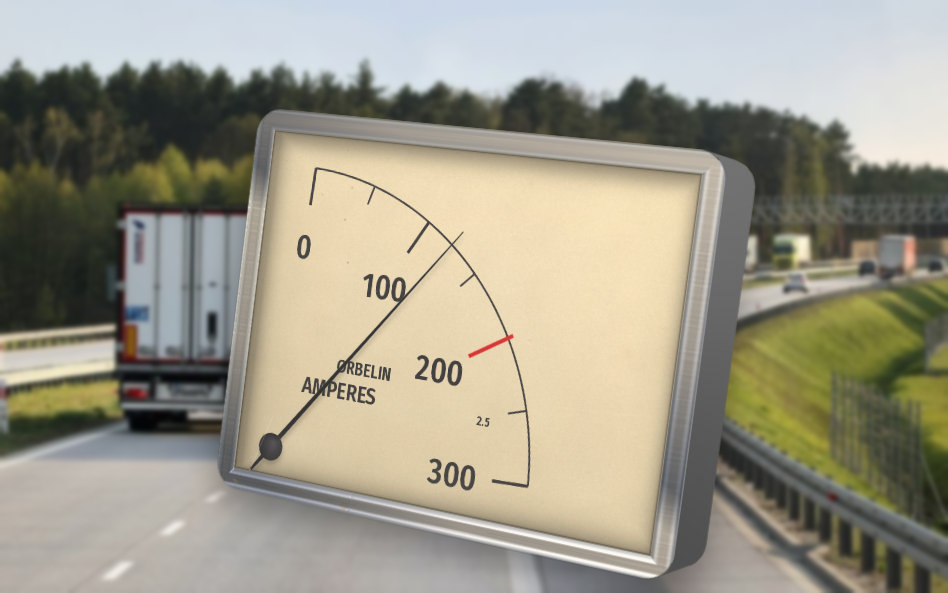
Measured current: 125 A
